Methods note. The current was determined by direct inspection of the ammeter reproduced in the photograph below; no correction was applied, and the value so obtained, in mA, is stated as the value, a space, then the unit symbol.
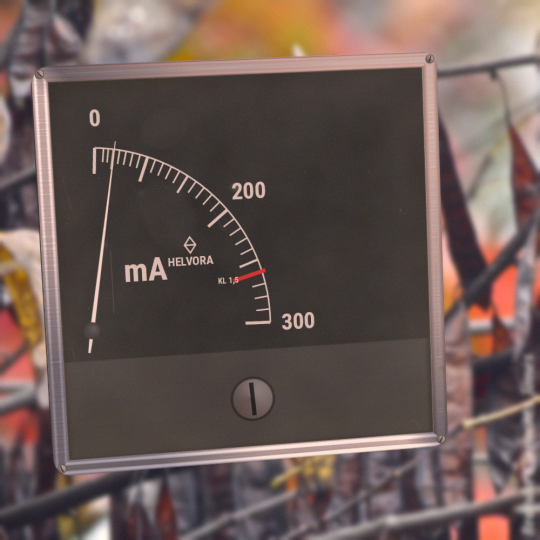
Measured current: 50 mA
